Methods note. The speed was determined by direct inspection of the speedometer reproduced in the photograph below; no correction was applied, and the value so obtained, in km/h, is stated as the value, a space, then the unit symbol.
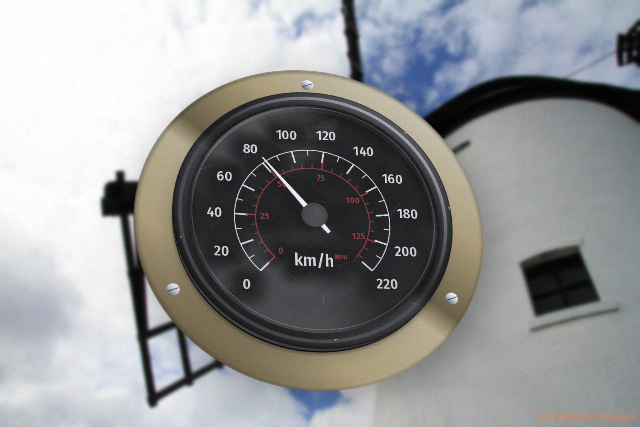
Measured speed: 80 km/h
